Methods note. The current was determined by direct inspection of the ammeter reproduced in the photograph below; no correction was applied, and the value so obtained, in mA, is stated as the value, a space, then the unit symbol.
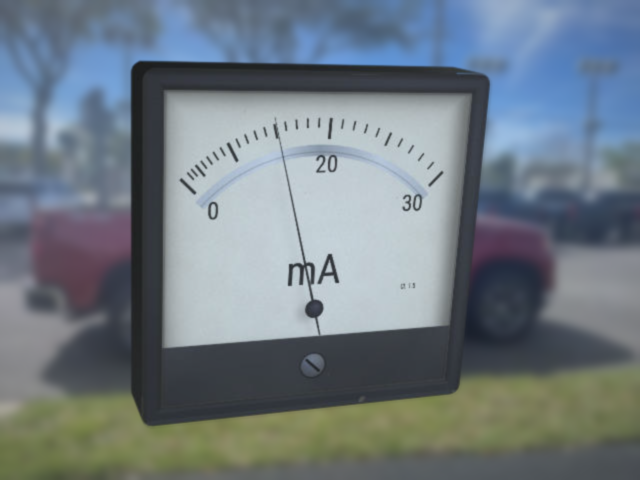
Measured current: 15 mA
